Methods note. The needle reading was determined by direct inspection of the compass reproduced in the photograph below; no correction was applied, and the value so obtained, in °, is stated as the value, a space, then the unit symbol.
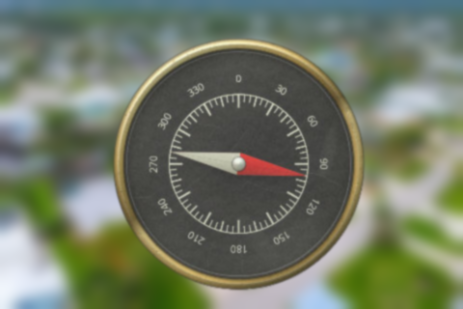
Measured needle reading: 100 °
